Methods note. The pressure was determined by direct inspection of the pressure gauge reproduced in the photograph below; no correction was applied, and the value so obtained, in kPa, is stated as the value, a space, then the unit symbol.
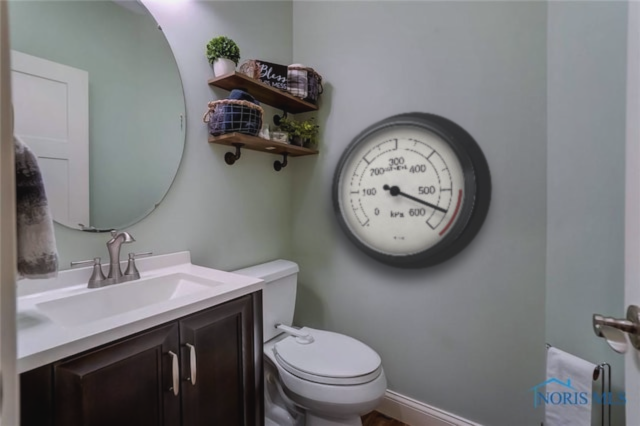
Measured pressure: 550 kPa
